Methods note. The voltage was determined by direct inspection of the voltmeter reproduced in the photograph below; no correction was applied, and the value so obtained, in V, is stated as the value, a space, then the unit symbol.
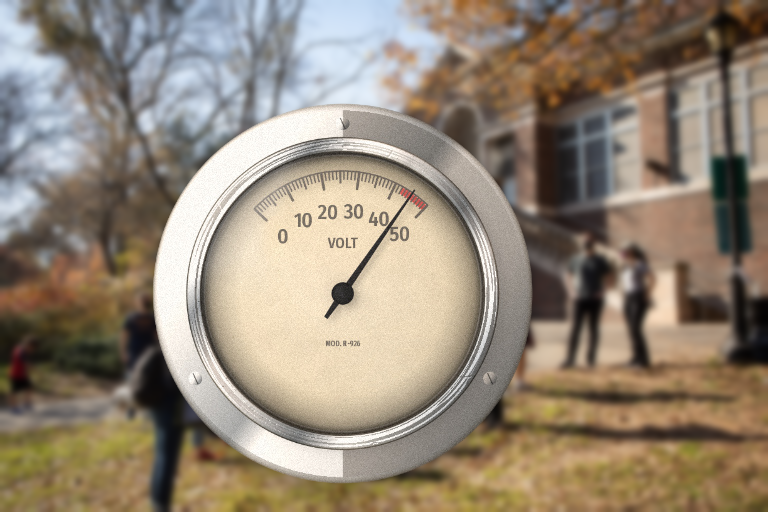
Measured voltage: 45 V
